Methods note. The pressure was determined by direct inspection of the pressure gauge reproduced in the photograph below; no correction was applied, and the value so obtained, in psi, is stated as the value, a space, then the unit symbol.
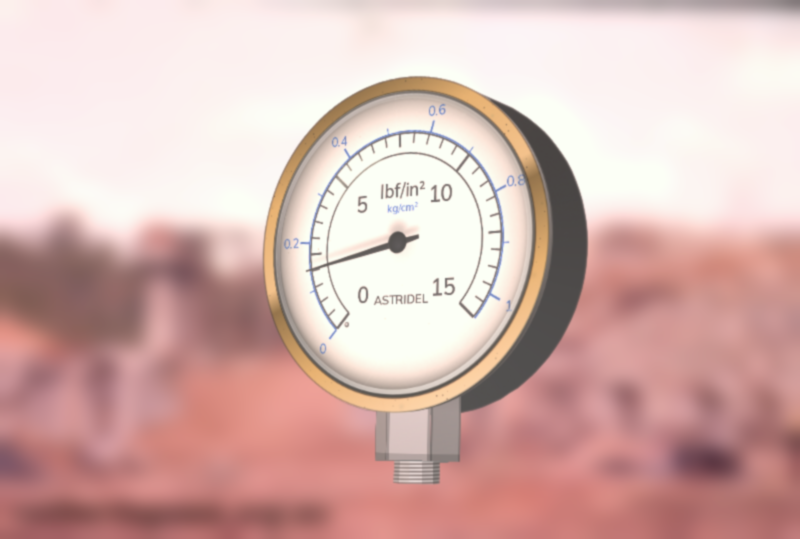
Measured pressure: 2 psi
